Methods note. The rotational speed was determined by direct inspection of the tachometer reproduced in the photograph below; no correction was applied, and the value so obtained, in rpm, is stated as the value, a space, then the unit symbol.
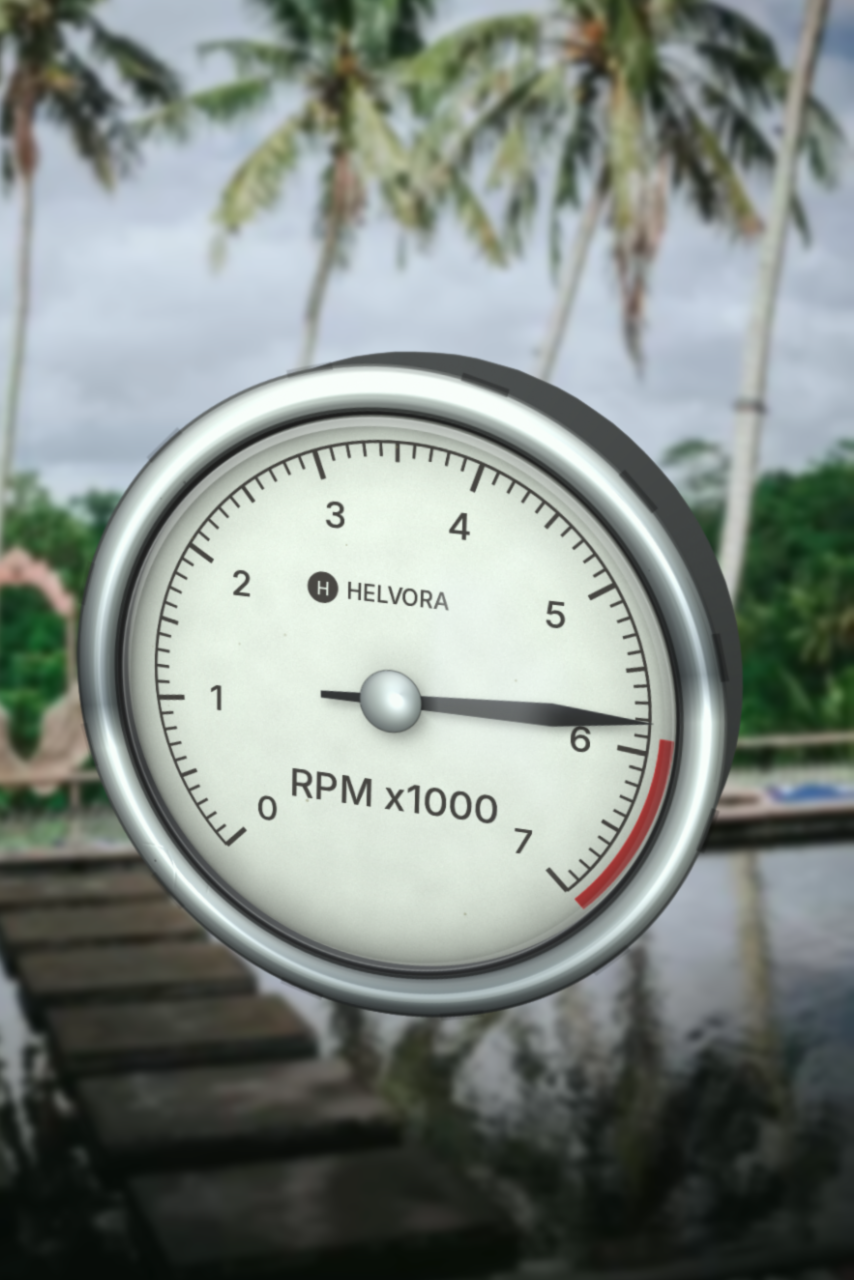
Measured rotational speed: 5800 rpm
